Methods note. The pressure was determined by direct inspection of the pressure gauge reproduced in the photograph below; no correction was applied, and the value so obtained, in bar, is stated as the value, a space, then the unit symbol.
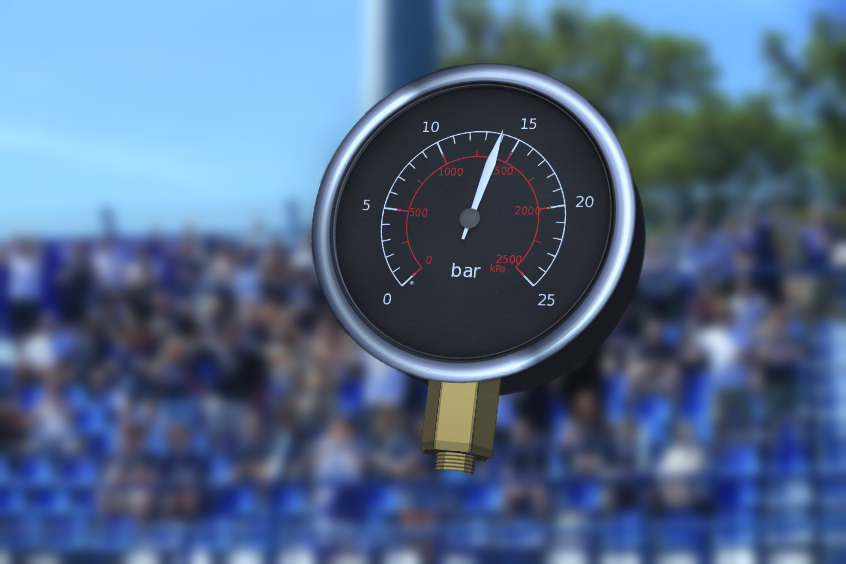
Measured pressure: 14 bar
